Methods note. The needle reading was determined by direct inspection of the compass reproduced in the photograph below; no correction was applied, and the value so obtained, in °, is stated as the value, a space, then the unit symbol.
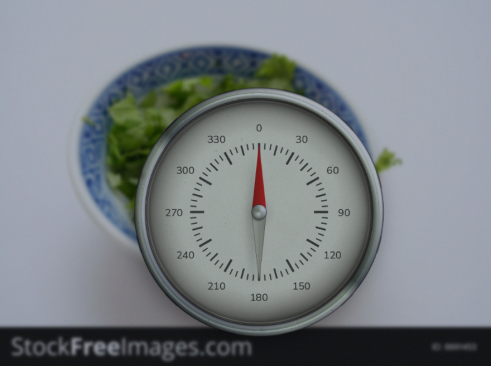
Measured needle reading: 0 °
